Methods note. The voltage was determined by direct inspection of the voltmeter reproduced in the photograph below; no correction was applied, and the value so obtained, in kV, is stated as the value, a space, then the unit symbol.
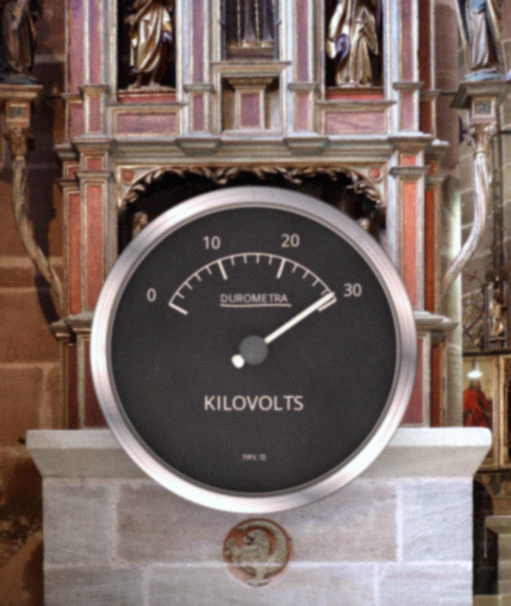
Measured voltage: 29 kV
